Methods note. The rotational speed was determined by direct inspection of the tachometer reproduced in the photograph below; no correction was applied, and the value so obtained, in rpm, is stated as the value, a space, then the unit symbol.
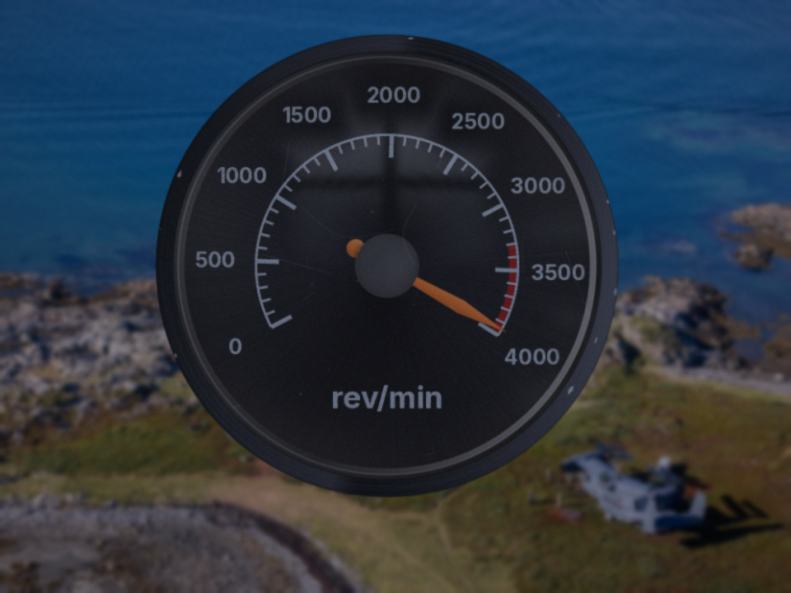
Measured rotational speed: 3950 rpm
